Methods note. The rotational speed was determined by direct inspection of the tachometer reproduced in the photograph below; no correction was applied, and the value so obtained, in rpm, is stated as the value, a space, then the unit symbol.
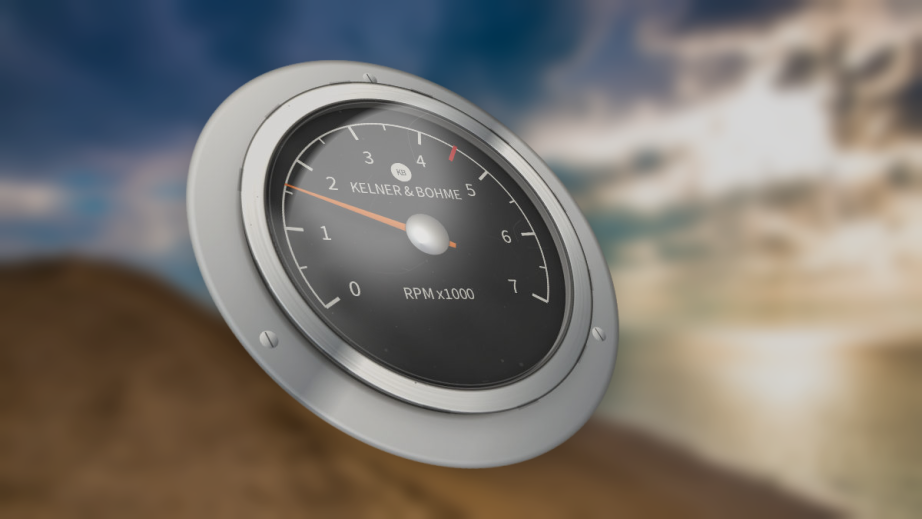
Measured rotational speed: 1500 rpm
